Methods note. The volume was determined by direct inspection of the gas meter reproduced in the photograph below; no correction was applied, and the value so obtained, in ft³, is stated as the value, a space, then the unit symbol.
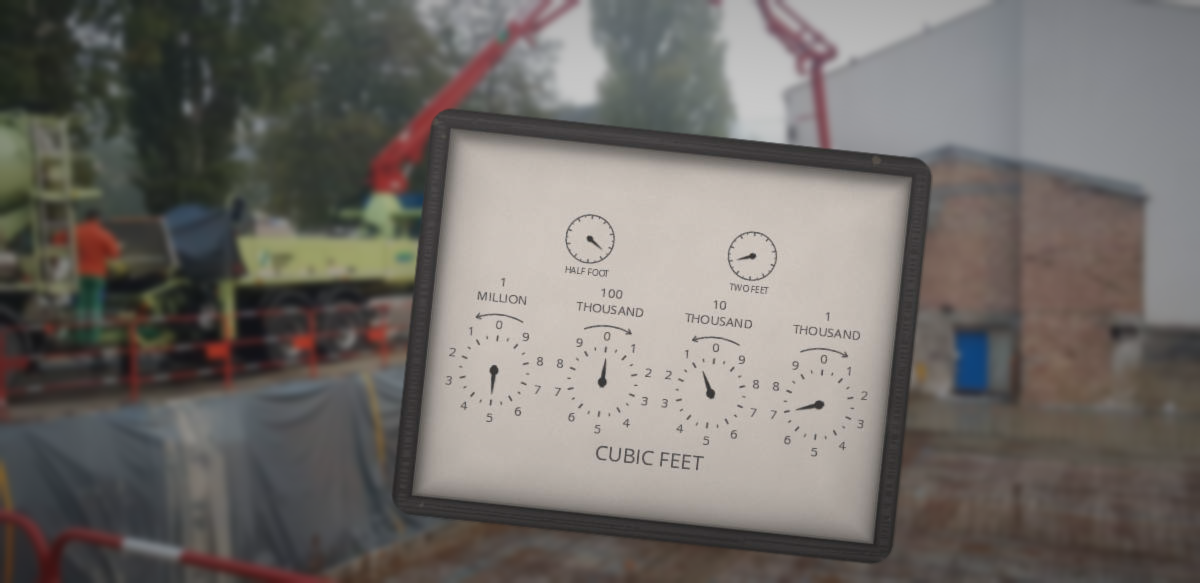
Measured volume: 500700 ft³
